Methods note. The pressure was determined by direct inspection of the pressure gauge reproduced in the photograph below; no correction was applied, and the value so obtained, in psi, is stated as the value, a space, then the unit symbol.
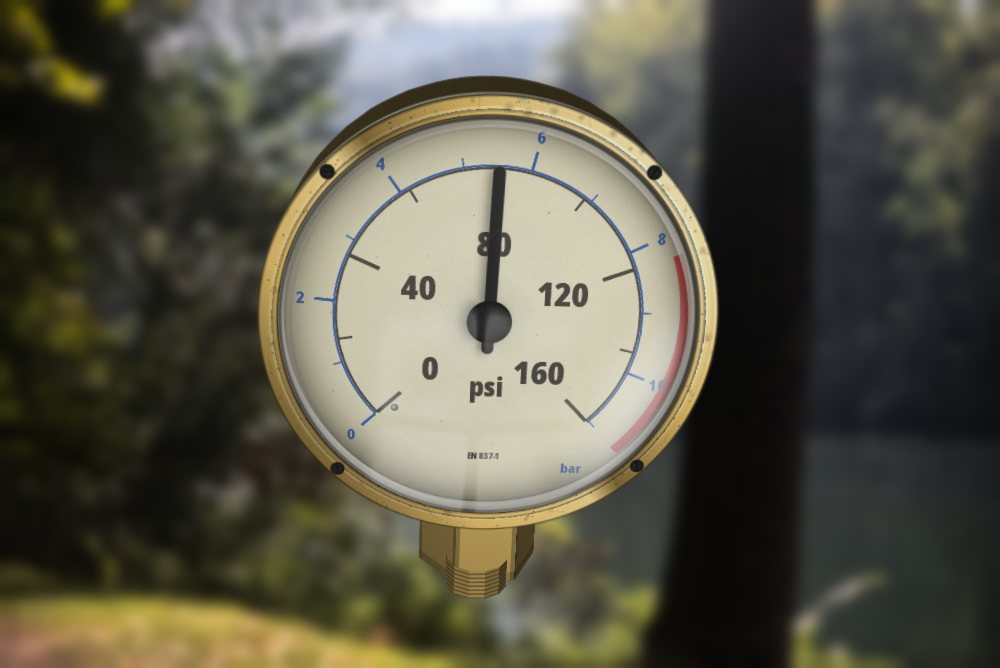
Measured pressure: 80 psi
